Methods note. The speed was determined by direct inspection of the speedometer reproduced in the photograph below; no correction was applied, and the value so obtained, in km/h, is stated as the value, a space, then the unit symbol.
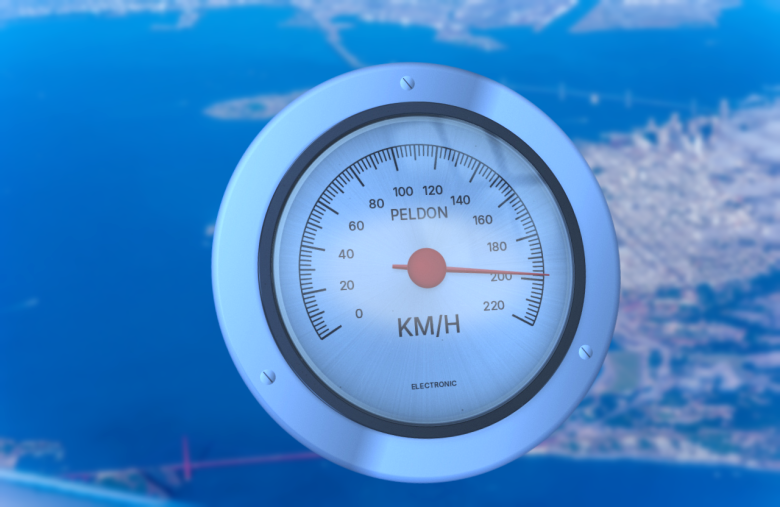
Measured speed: 198 km/h
